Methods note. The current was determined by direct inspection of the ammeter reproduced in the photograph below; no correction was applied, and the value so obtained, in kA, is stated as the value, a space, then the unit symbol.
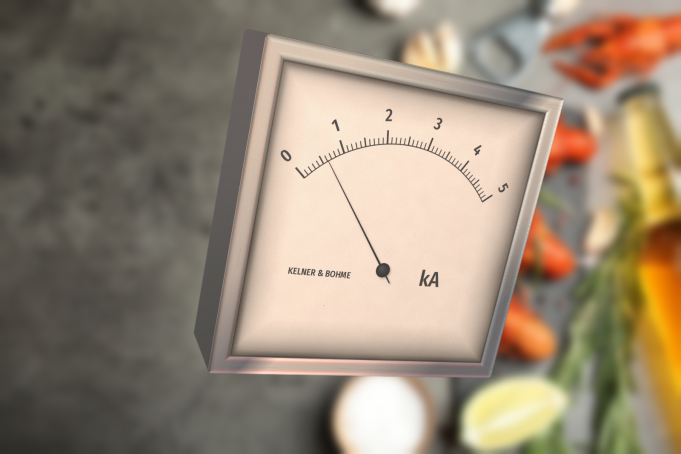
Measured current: 0.6 kA
